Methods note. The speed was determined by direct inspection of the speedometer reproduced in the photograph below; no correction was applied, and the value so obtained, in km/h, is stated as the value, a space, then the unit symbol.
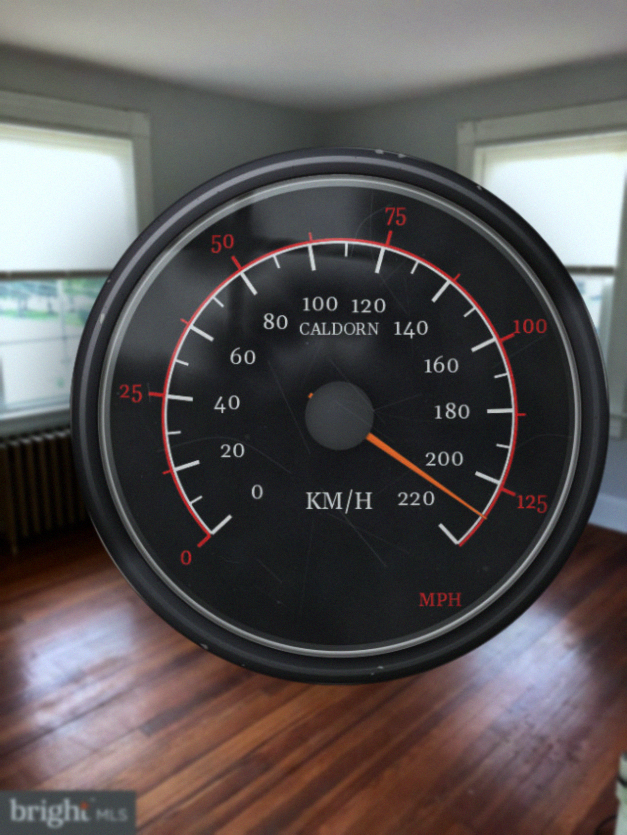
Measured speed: 210 km/h
